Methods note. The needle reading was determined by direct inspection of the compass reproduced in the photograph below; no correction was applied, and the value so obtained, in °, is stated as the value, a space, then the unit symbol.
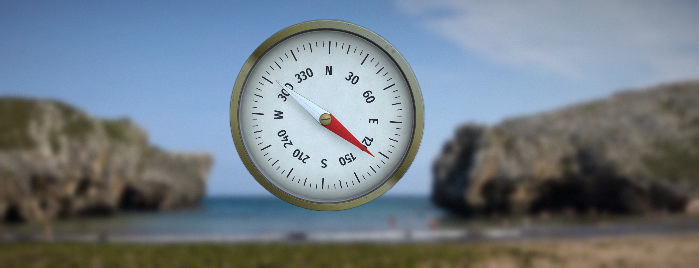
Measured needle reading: 125 °
